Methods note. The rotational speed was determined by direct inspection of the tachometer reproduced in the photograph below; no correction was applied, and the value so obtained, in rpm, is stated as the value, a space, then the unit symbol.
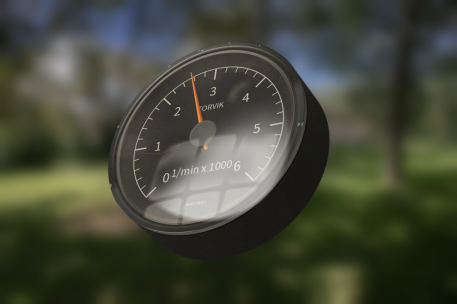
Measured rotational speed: 2600 rpm
